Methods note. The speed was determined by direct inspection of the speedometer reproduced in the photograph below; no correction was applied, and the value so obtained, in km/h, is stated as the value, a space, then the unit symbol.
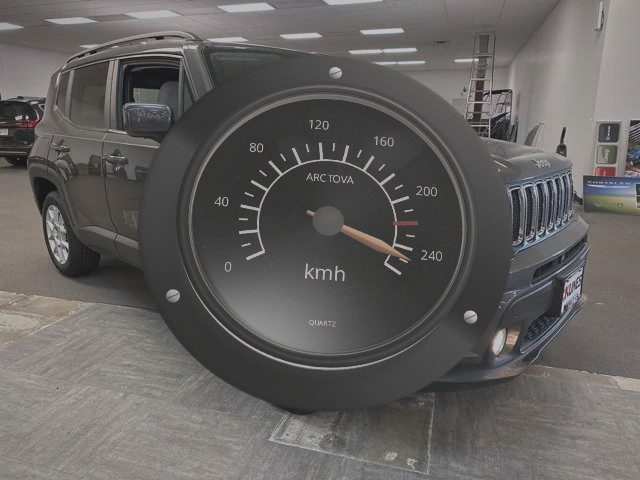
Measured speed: 250 km/h
